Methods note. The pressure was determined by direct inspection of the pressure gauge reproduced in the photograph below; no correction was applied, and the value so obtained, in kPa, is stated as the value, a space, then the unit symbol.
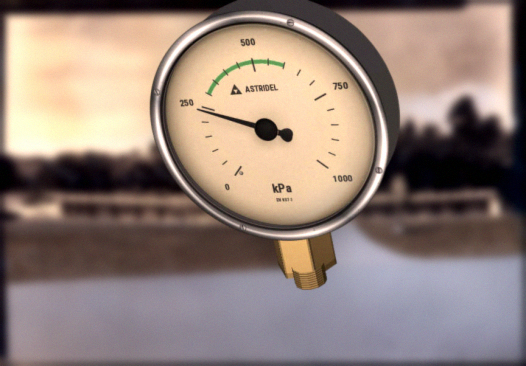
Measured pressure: 250 kPa
